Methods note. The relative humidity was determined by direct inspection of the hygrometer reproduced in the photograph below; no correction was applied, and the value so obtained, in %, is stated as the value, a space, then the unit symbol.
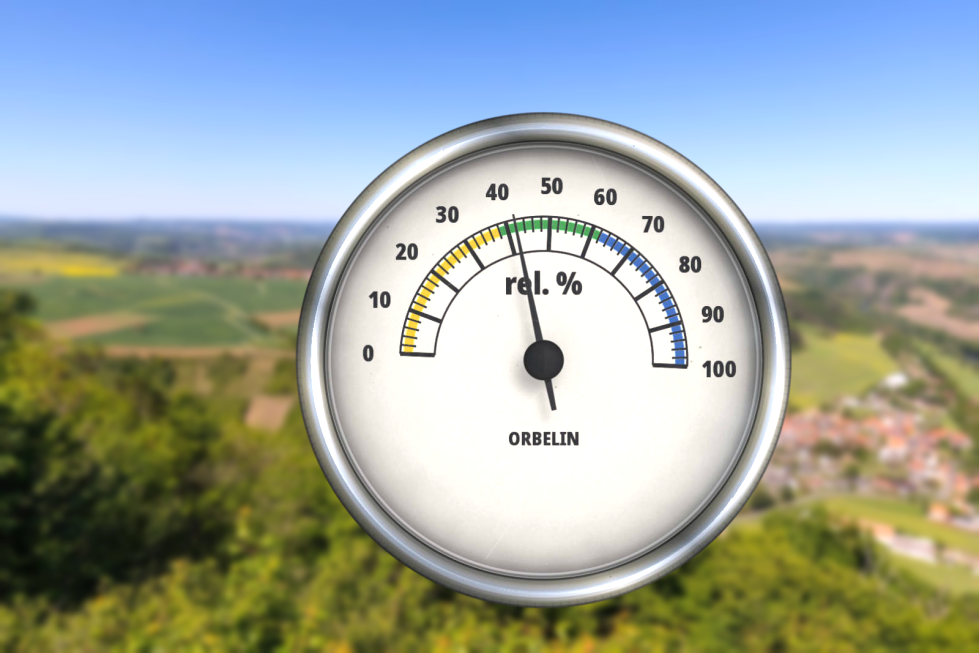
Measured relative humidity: 42 %
